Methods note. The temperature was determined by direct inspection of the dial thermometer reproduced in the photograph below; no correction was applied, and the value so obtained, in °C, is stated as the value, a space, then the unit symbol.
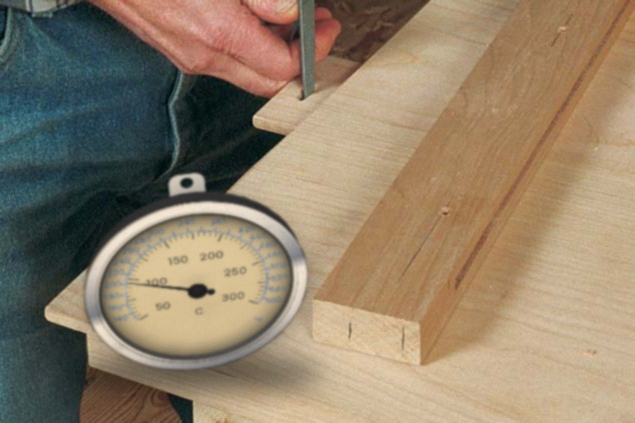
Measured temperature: 100 °C
